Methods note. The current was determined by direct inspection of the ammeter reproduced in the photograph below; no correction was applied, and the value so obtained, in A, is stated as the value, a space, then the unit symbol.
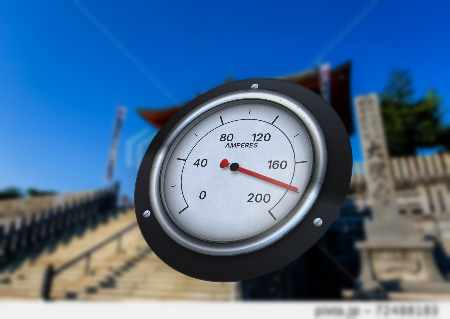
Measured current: 180 A
